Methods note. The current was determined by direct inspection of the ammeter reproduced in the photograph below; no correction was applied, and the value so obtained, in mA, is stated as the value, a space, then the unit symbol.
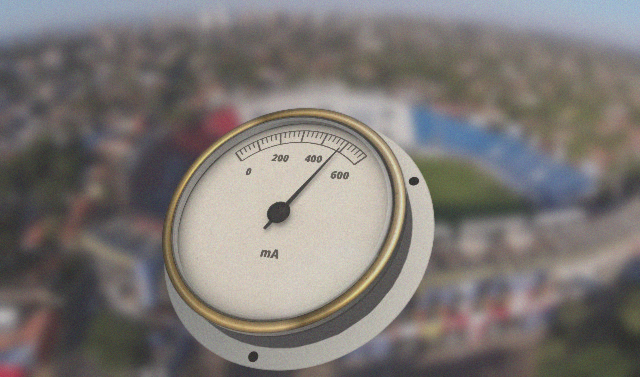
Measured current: 500 mA
